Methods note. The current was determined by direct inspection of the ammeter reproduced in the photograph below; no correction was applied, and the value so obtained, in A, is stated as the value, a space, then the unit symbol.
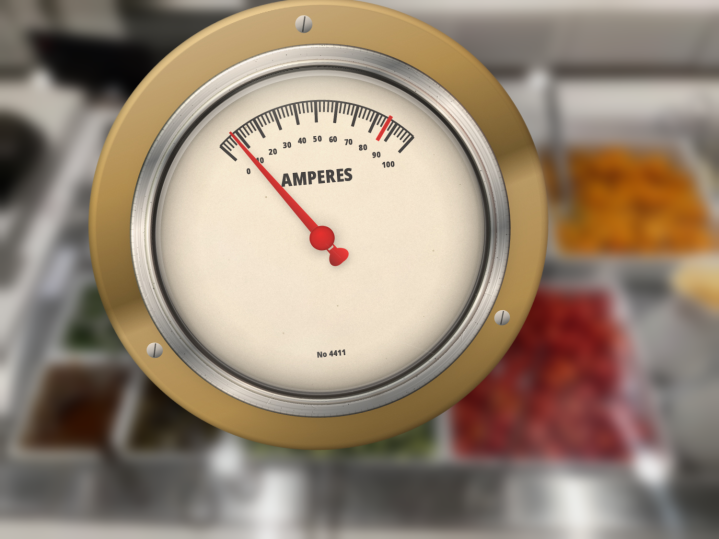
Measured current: 8 A
